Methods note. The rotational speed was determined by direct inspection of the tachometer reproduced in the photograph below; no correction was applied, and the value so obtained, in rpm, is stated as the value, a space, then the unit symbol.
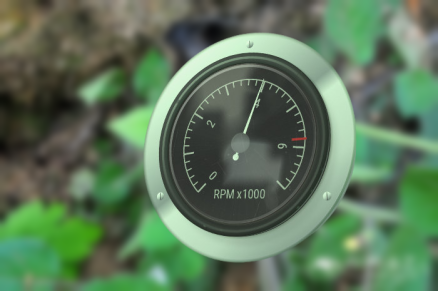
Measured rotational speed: 4000 rpm
